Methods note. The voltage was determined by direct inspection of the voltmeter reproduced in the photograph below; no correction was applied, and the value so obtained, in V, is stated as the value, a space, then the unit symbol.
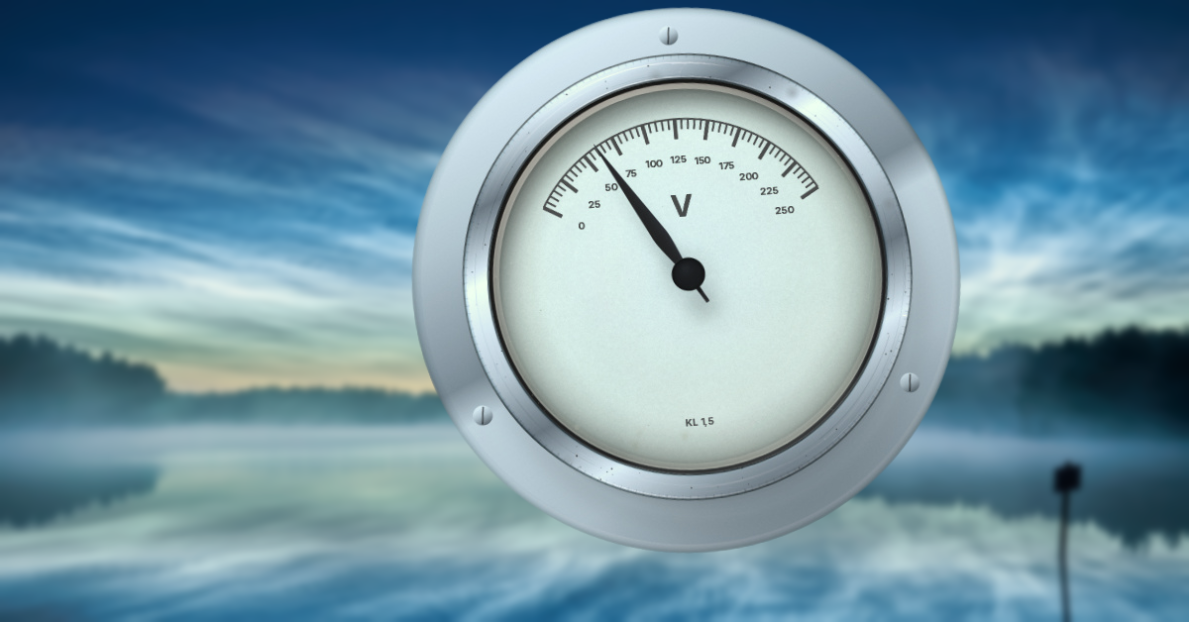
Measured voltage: 60 V
